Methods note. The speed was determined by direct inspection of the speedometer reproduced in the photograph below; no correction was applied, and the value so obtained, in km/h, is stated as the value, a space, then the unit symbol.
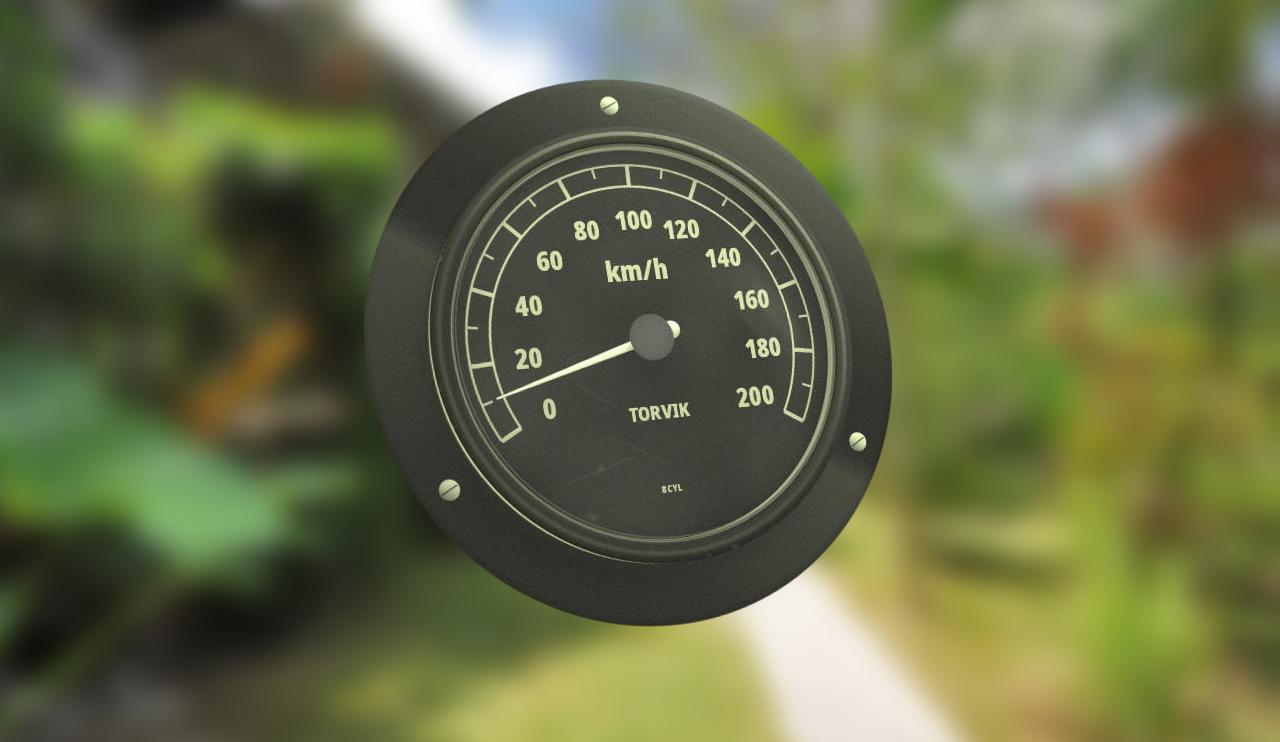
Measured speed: 10 km/h
